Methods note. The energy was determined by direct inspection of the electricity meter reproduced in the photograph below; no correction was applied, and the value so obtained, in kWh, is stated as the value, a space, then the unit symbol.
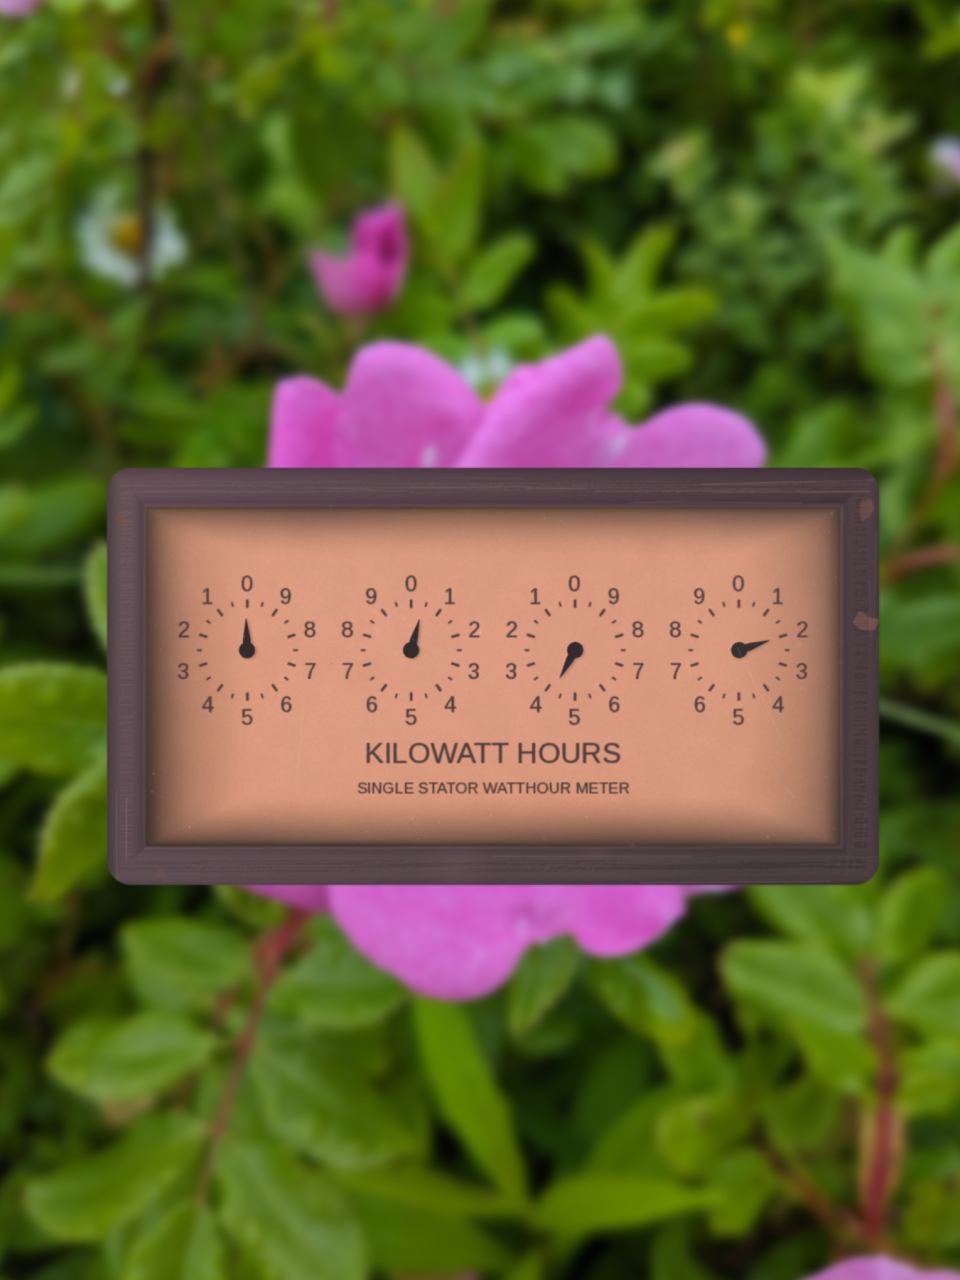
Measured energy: 42 kWh
